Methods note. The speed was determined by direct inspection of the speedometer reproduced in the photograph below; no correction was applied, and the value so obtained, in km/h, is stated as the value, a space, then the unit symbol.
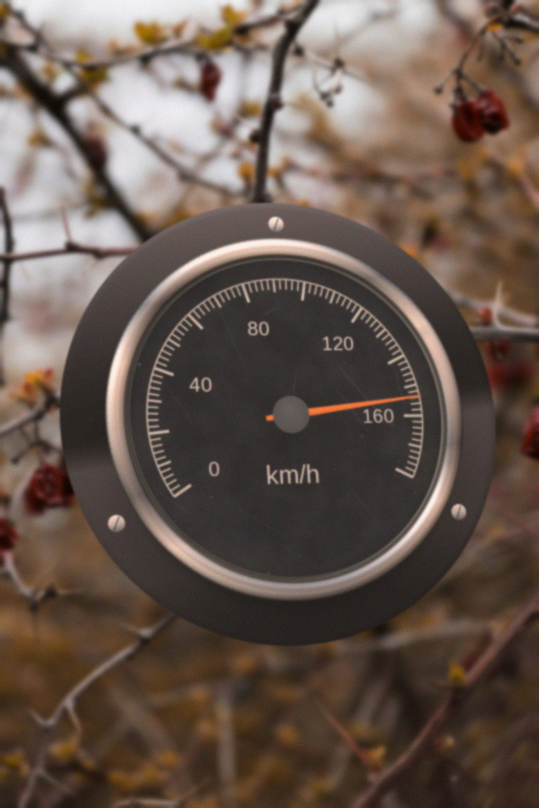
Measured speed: 154 km/h
